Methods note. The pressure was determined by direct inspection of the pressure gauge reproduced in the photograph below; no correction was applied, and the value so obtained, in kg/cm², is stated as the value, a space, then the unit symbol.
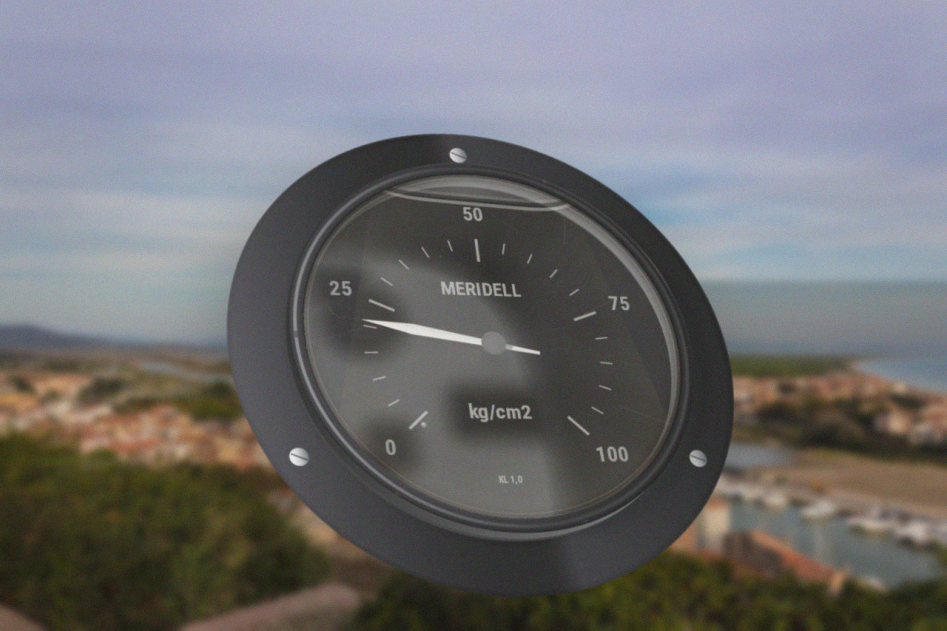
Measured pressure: 20 kg/cm²
